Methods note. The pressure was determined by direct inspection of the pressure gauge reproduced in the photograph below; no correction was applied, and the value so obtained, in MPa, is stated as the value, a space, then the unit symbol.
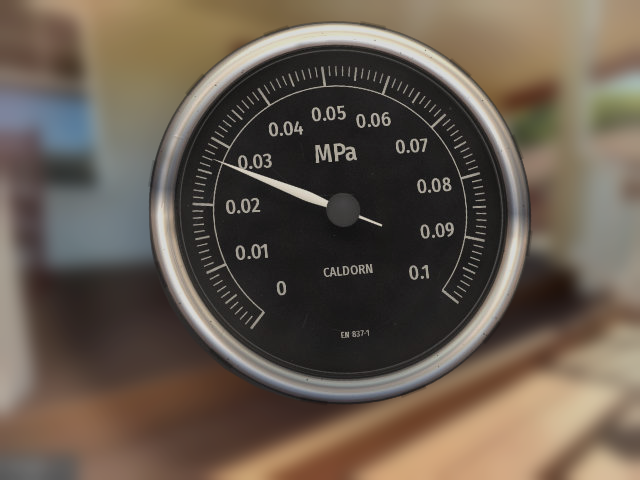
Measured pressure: 0.027 MPa
